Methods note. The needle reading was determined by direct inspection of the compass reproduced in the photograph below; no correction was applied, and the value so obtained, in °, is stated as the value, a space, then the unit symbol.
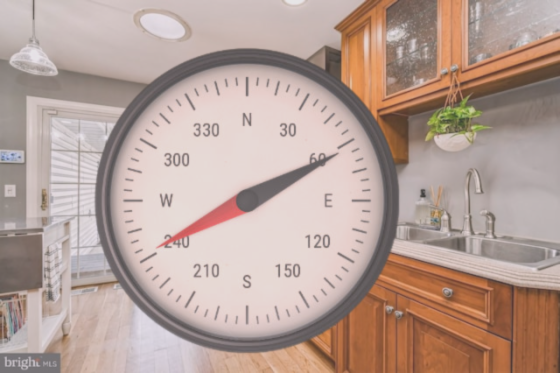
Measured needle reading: 242.5 °
